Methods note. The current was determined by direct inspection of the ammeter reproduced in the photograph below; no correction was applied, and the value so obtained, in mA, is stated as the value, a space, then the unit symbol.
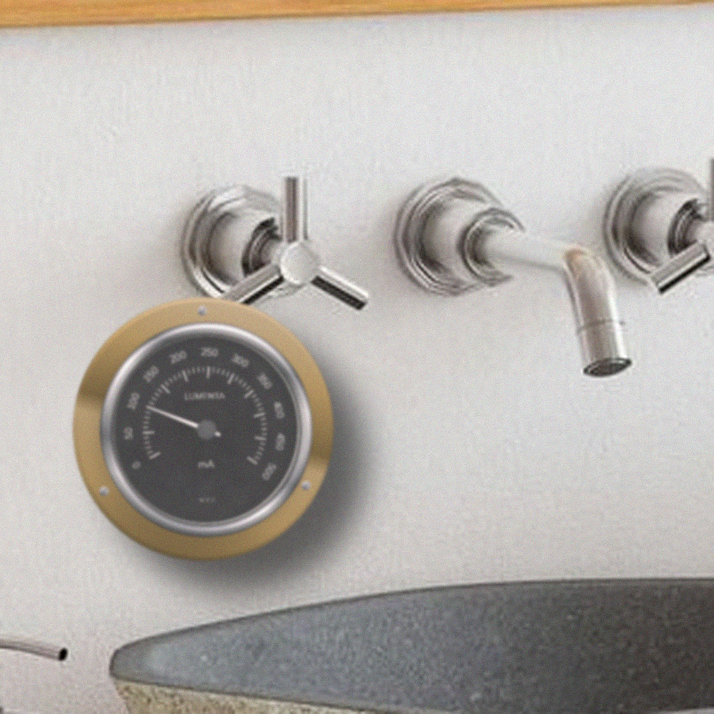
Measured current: 100 mA
